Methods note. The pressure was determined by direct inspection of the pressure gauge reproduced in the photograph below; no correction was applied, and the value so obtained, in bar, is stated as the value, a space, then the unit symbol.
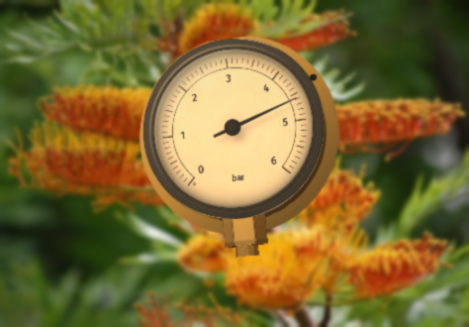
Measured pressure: 4.6 bar
